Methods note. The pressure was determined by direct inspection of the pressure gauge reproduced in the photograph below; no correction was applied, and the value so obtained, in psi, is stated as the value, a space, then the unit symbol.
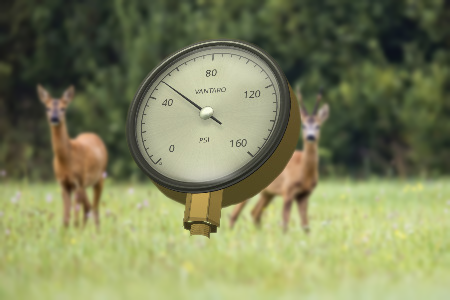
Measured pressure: 50 psi
